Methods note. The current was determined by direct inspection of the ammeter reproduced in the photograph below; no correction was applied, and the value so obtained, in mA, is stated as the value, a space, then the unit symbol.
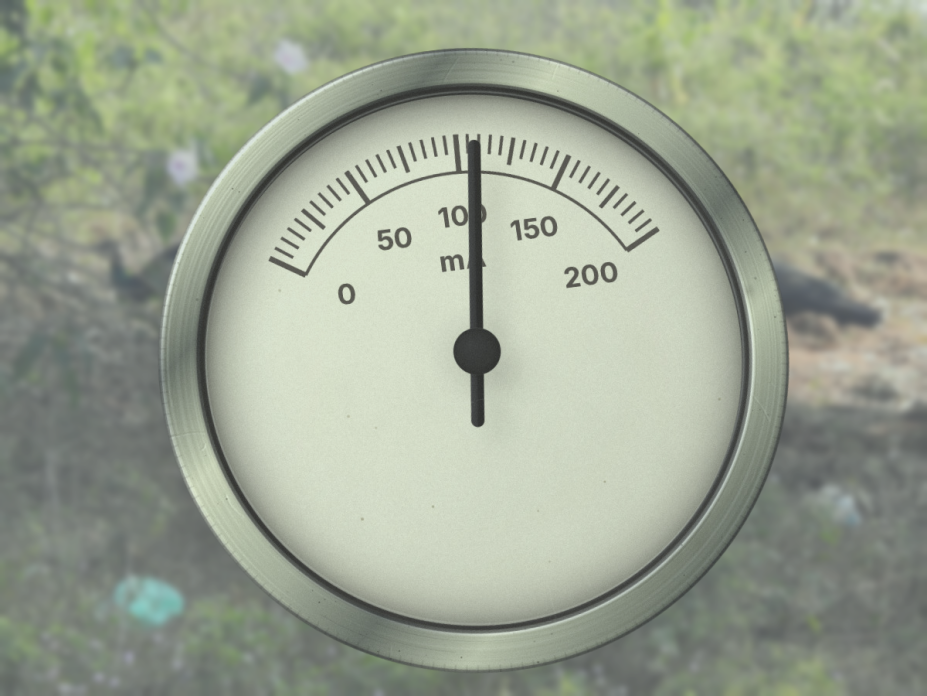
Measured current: 107.5 mA
